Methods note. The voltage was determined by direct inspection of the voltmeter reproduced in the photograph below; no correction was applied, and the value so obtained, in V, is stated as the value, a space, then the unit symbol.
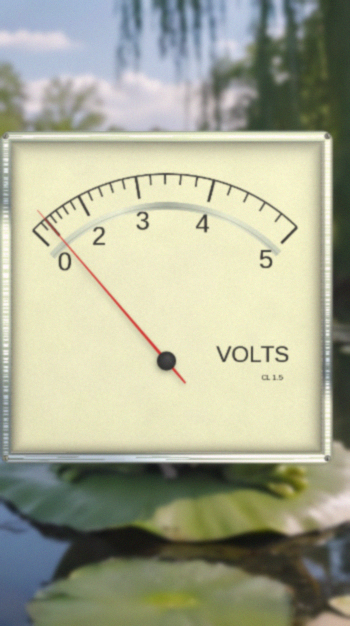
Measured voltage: 1 V
